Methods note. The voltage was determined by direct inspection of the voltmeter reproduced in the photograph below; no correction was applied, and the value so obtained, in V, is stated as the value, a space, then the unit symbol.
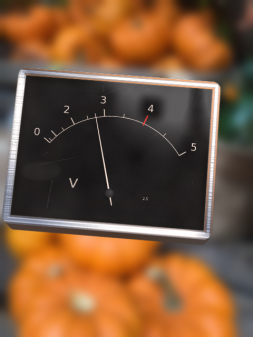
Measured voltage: 2.75 V
